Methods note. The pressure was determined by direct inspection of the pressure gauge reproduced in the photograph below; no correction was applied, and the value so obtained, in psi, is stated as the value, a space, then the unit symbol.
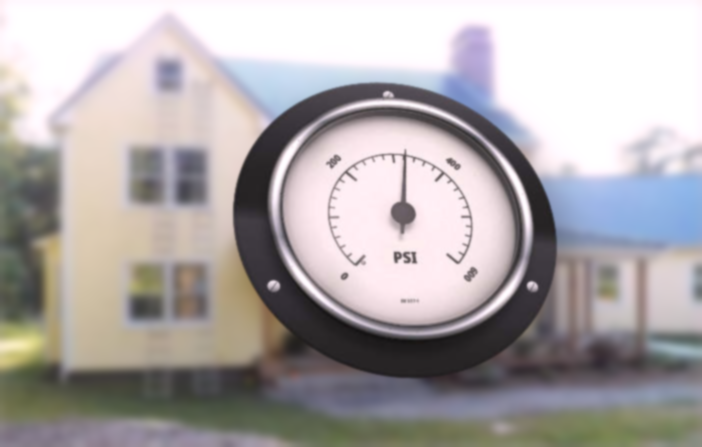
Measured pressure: 320 psi
